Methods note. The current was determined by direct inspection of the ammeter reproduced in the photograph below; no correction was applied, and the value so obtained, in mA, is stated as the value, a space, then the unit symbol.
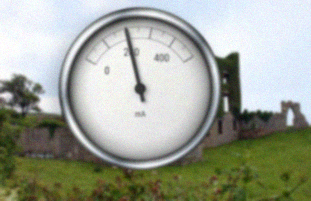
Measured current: 200 mA
